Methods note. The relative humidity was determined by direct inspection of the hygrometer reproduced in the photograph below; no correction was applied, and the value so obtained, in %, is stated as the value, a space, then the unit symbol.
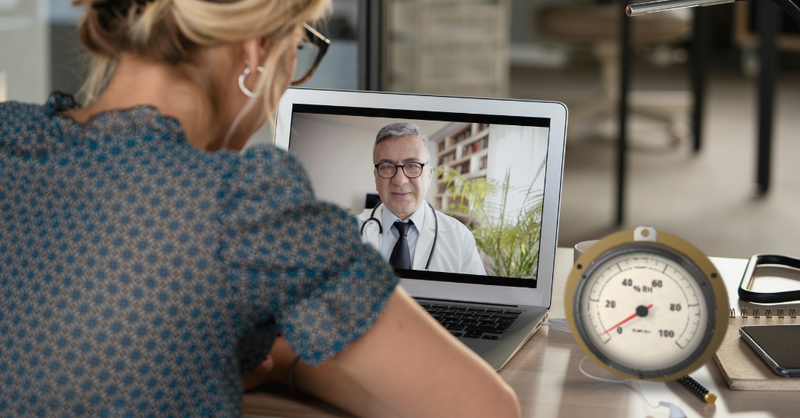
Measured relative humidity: 4 %
